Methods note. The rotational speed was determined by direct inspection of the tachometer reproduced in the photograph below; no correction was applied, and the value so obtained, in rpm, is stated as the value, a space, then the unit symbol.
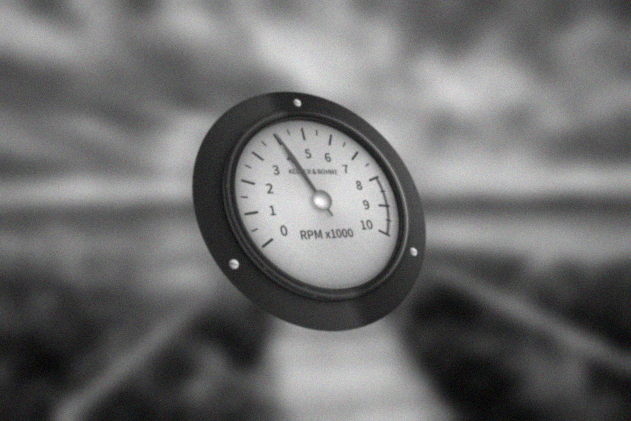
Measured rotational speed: 4000 rpm
